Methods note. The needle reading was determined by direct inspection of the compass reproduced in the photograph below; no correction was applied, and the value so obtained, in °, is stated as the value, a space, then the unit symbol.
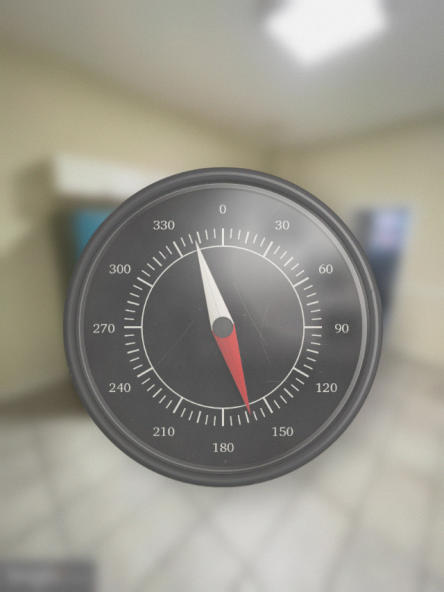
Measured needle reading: 162.5 °
